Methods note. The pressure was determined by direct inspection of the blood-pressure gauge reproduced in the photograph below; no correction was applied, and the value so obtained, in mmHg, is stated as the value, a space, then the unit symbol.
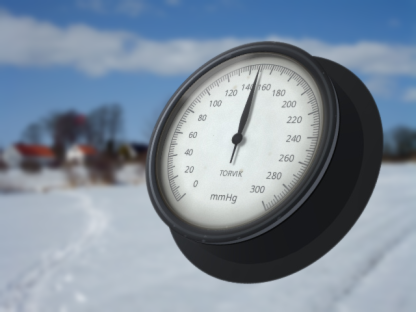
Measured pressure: 150 mmHg
